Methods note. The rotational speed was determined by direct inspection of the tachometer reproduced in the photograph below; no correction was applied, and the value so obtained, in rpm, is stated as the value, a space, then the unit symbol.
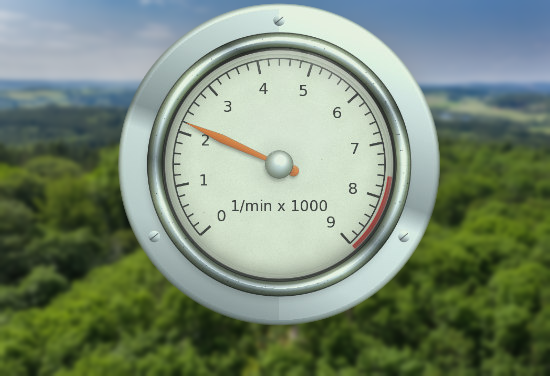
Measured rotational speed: 2200 rpm
